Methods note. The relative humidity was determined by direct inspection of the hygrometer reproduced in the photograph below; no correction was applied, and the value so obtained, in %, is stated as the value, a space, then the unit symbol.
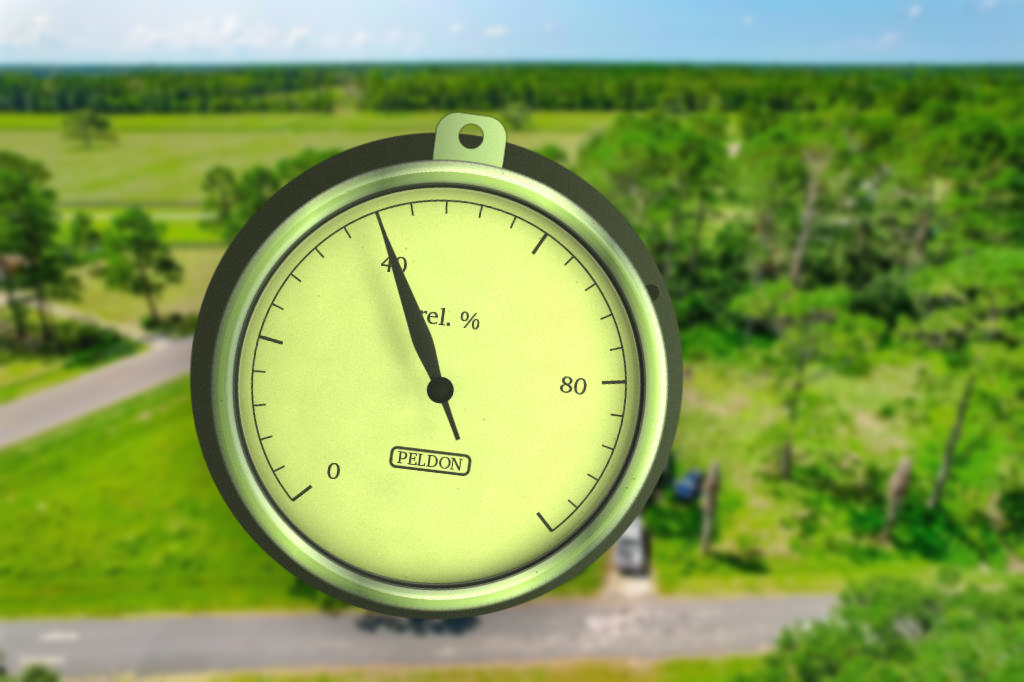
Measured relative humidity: 40 %
